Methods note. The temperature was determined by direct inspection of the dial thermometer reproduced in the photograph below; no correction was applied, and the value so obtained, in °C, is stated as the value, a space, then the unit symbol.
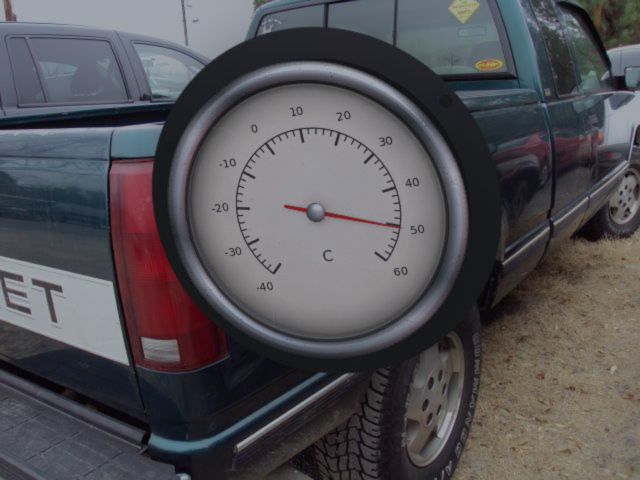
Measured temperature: 50 °C
